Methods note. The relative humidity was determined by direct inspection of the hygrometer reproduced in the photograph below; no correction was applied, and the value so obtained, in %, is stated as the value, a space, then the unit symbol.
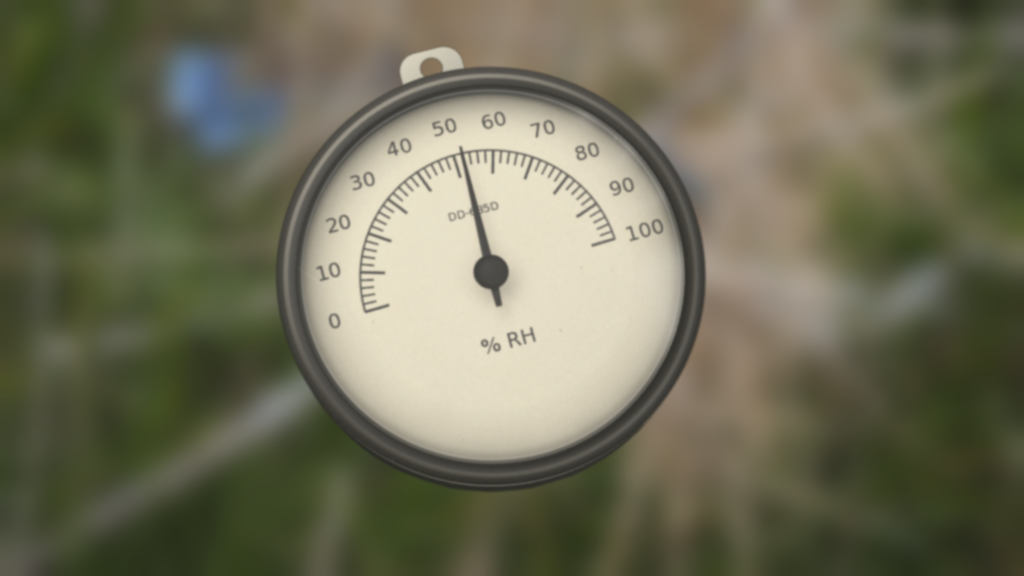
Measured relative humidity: 52 %
